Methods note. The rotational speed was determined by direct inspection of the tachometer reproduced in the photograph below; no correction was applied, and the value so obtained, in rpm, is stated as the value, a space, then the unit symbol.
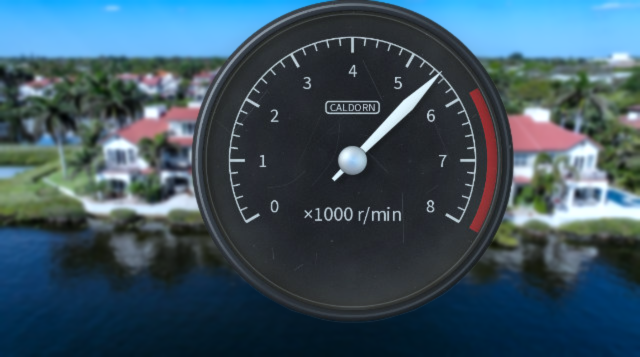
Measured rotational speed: 5500 rpm
